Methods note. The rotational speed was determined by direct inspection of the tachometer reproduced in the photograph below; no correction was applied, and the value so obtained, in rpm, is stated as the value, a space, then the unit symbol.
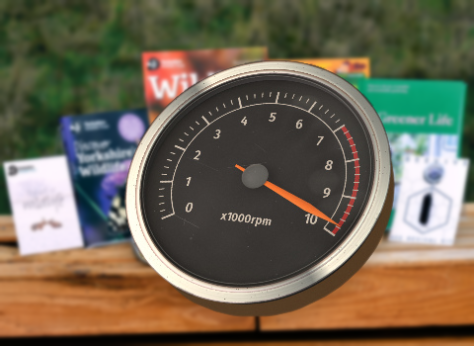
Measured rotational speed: 9800 rpm
